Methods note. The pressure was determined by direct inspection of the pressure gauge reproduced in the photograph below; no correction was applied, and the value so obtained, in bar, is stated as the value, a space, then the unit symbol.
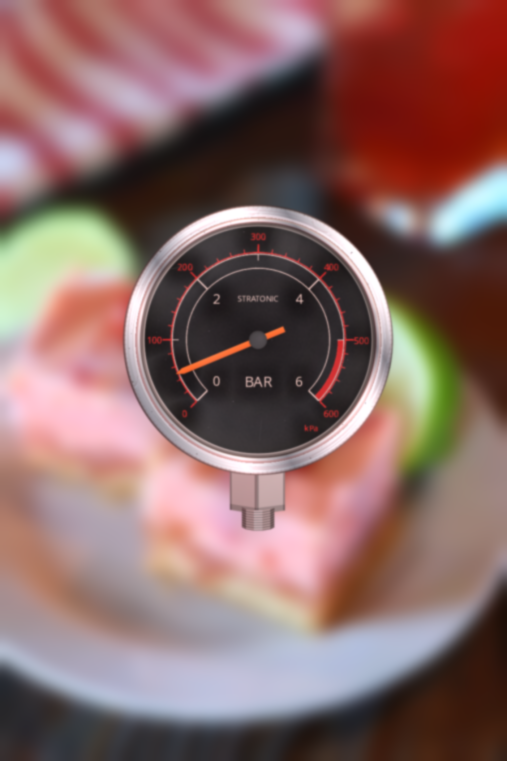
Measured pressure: 0.5 bar
